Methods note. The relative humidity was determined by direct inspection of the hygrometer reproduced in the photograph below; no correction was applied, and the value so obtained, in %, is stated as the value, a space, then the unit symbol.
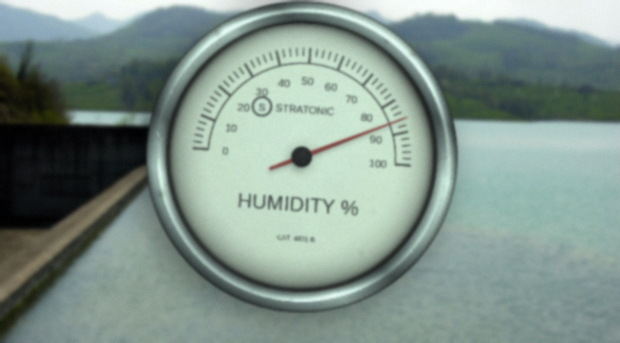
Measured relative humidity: 86 %
